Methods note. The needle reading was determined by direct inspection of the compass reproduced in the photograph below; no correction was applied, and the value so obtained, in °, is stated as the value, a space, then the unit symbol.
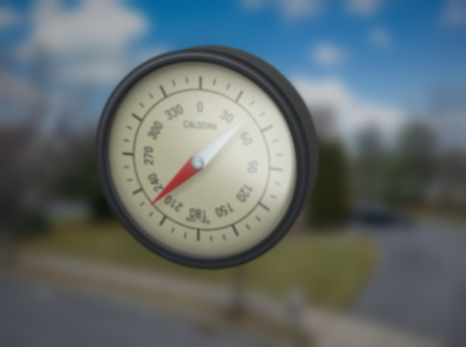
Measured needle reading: 225 °
